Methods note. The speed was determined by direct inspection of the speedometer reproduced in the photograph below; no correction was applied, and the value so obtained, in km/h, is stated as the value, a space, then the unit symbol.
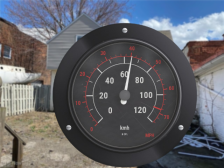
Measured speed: 65 km/h
